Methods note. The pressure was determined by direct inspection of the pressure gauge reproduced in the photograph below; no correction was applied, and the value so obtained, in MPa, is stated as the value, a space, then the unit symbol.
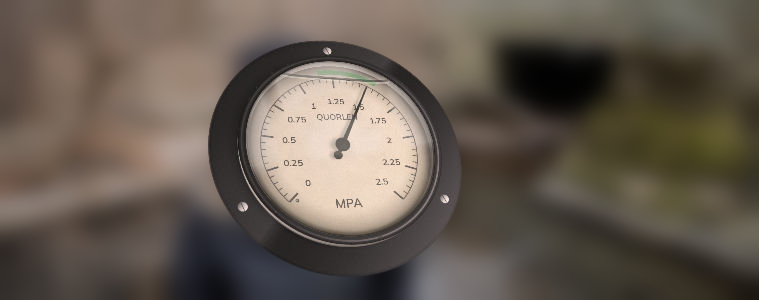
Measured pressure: 1.5 MPa
